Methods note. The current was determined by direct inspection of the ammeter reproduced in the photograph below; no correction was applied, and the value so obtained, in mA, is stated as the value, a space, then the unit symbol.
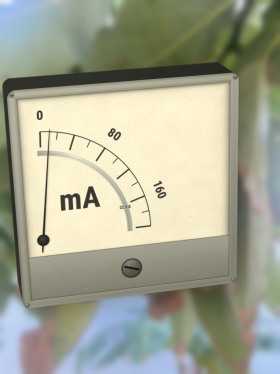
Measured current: 10 mA
